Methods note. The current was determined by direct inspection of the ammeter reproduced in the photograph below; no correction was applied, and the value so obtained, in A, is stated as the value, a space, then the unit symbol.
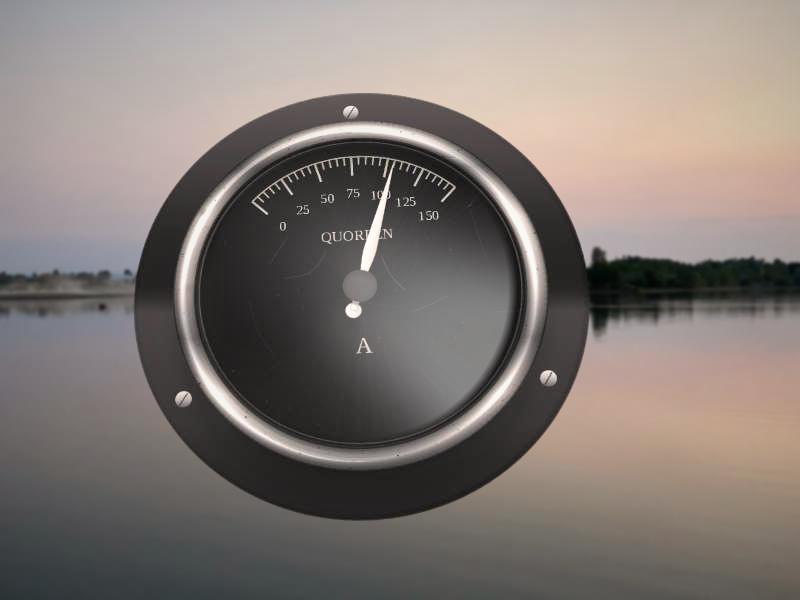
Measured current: 105 A
